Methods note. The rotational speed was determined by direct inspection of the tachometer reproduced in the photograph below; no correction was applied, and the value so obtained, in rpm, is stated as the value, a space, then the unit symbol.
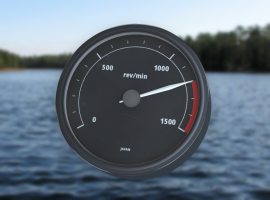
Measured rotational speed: 1200 rpm
